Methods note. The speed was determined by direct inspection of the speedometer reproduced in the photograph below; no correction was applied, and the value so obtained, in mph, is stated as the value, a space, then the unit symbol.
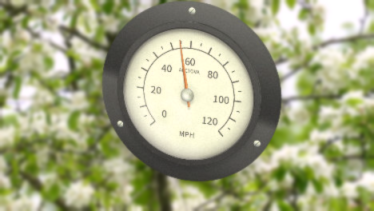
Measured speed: 55 mph
